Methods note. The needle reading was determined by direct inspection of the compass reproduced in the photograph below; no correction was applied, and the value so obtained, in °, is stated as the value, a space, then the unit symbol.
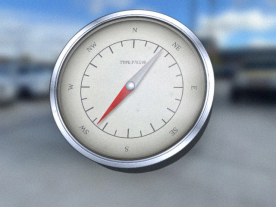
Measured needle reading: 217.5 °
